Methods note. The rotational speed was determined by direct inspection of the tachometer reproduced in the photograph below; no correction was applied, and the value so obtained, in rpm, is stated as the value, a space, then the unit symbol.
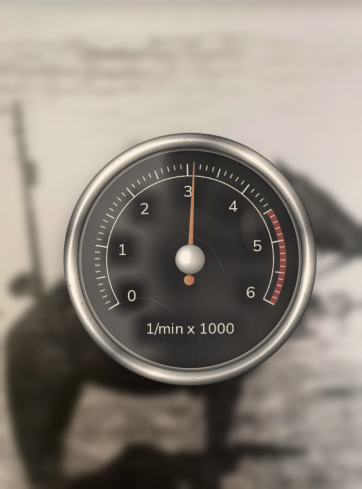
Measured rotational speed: 3100 rpm
